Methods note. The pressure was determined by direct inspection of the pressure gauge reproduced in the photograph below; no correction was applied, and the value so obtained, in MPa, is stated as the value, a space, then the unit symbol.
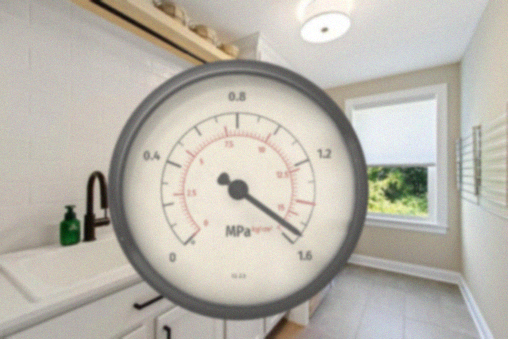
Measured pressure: 1.55 MPa
